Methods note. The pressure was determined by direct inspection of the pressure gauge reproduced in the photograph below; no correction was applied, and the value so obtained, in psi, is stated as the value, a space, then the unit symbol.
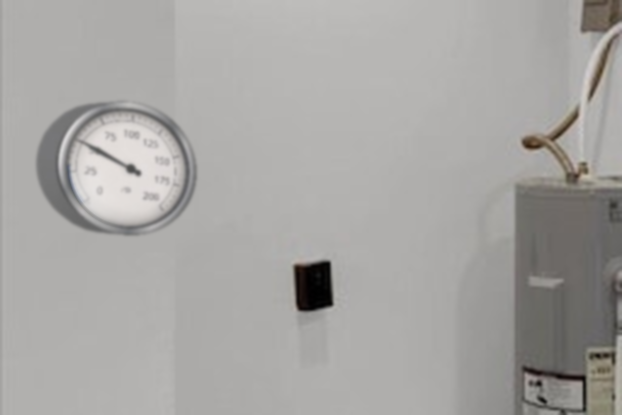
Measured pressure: 50 psi
